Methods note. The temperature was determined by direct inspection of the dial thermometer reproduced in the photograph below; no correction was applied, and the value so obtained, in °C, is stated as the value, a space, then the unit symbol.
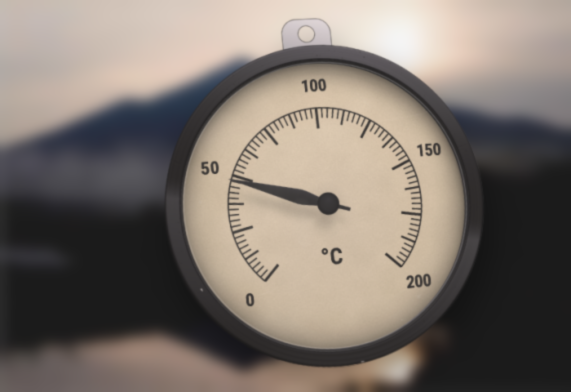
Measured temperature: 47.5 °C
